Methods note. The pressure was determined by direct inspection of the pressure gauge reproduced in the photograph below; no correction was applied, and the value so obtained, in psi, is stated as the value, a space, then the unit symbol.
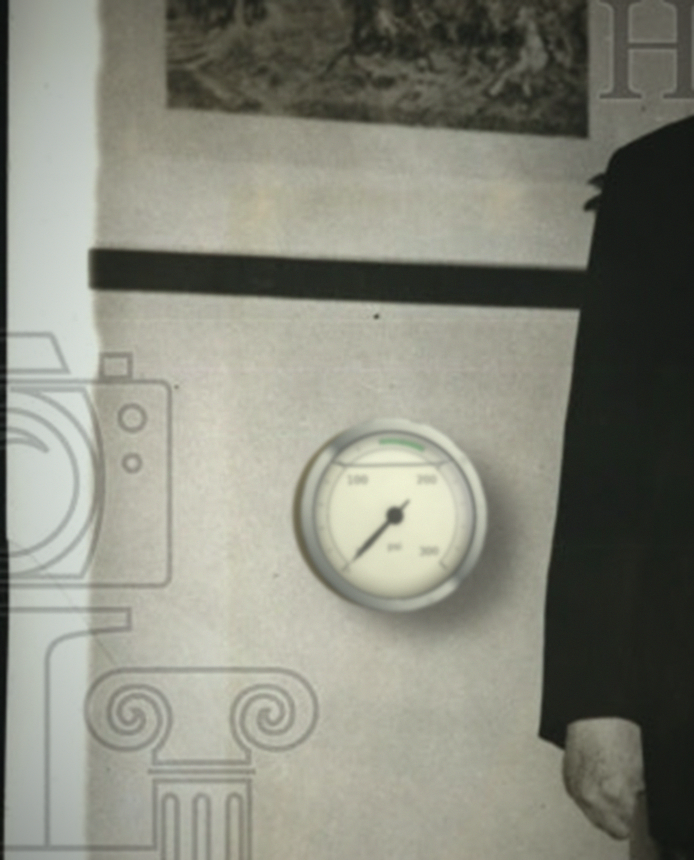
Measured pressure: 0 psi
